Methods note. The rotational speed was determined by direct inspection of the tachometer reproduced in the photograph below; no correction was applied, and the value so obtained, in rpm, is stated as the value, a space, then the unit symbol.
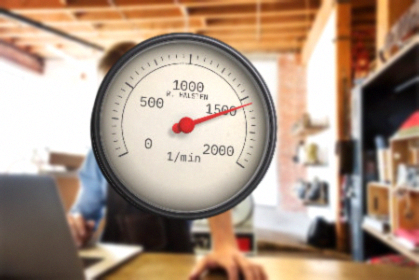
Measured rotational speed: 1550 rpm
